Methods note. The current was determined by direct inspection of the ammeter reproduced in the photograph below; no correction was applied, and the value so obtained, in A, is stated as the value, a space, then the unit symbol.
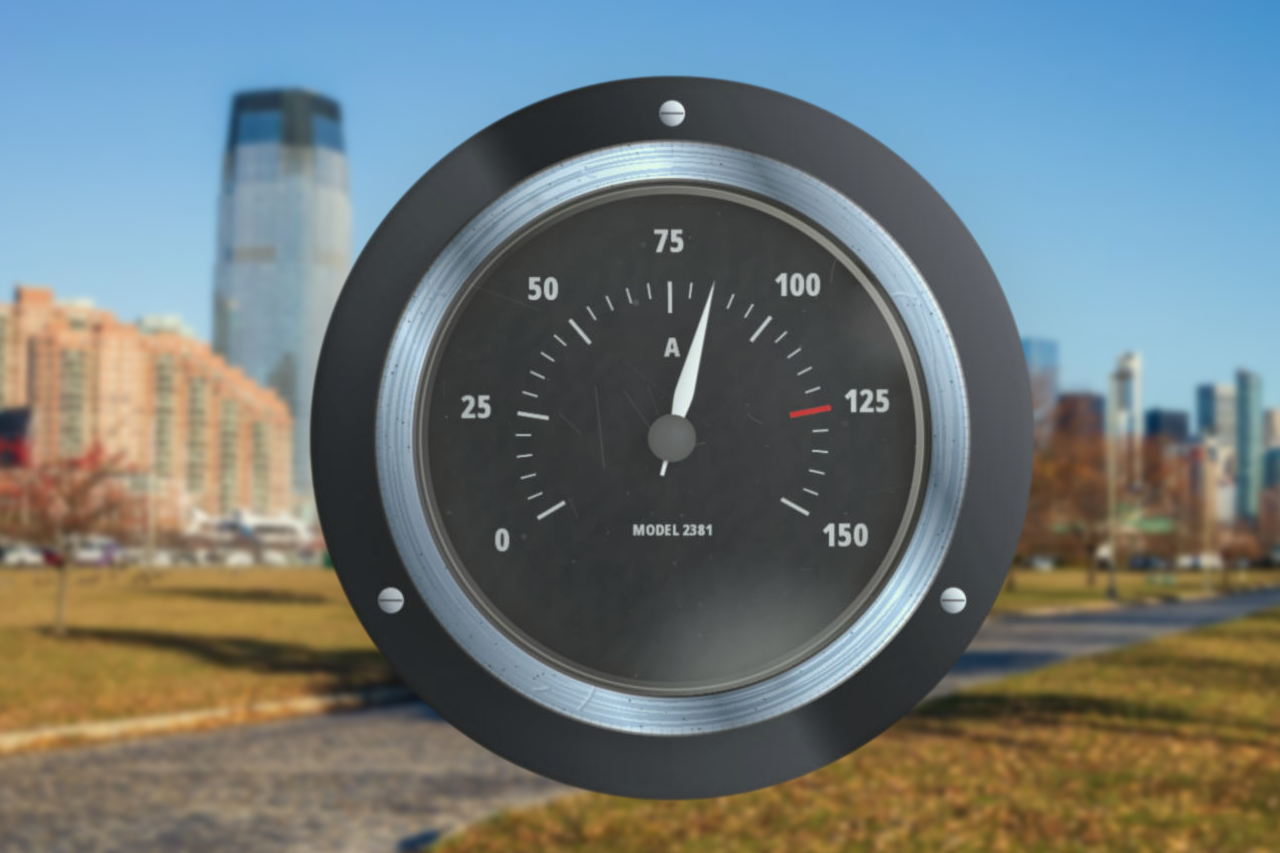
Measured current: 85 A
